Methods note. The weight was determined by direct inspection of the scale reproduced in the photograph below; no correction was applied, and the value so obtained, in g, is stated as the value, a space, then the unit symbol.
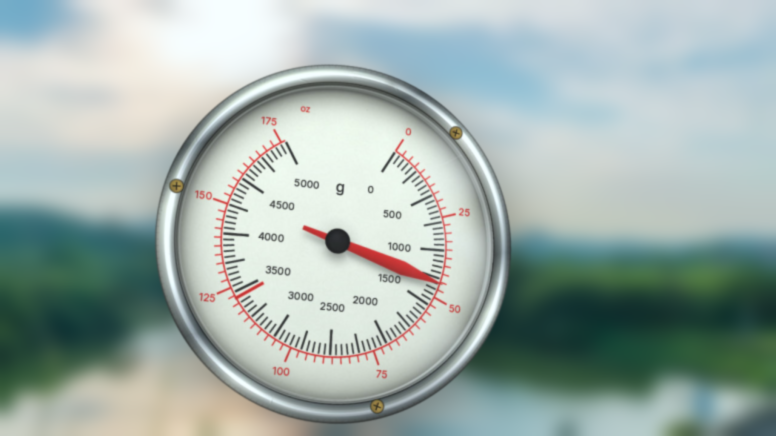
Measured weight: 1300 g
